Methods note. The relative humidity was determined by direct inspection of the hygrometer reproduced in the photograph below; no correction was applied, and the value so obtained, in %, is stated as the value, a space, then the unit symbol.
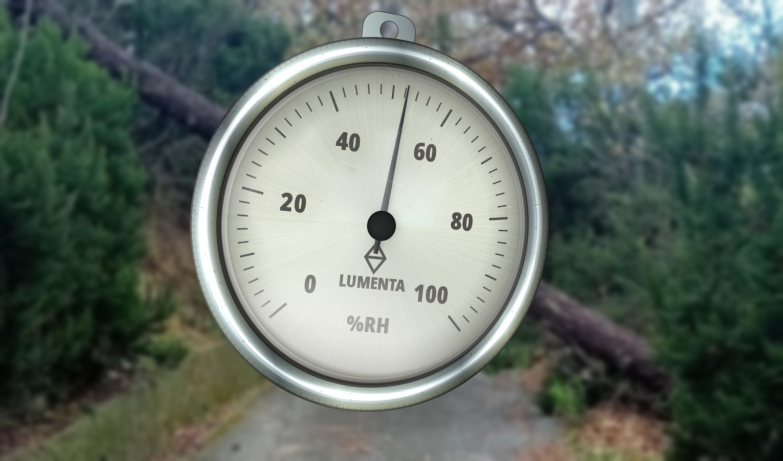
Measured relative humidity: 52 %
